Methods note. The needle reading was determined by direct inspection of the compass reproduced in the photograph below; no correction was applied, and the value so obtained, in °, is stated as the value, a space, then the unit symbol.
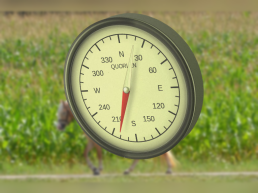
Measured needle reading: 200 °
